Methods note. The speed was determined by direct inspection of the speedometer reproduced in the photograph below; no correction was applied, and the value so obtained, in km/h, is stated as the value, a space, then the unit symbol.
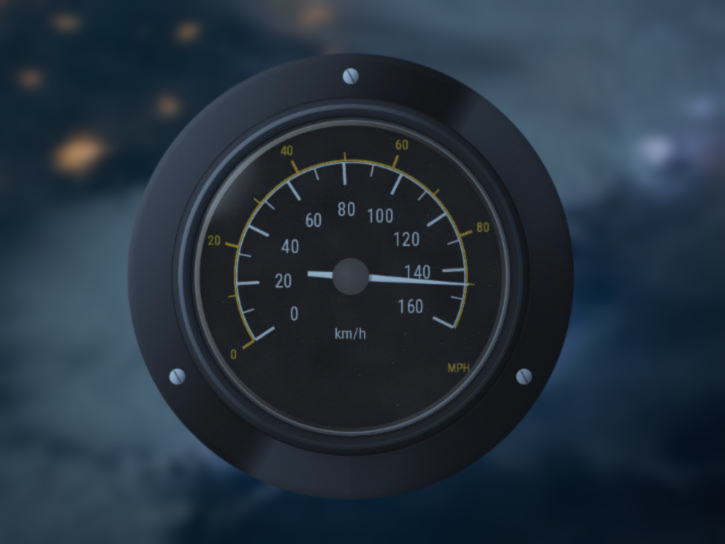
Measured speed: 145 km/h
